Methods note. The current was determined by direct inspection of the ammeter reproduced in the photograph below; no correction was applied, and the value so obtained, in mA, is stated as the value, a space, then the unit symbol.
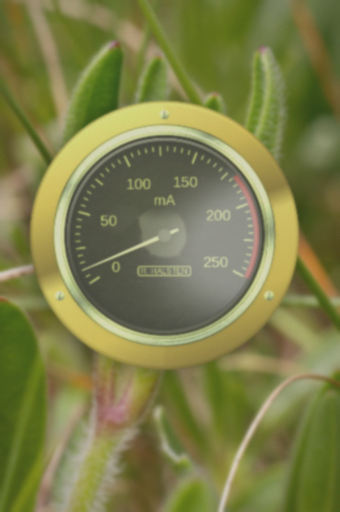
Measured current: 10 mA
